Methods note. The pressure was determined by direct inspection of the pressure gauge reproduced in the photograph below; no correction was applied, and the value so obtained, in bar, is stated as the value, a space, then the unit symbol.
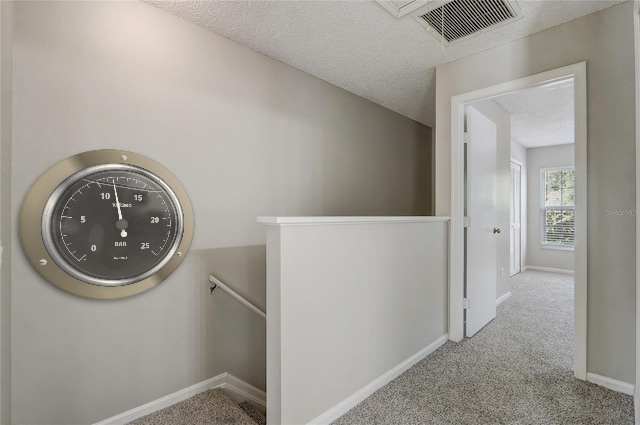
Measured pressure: 11.5 bar
